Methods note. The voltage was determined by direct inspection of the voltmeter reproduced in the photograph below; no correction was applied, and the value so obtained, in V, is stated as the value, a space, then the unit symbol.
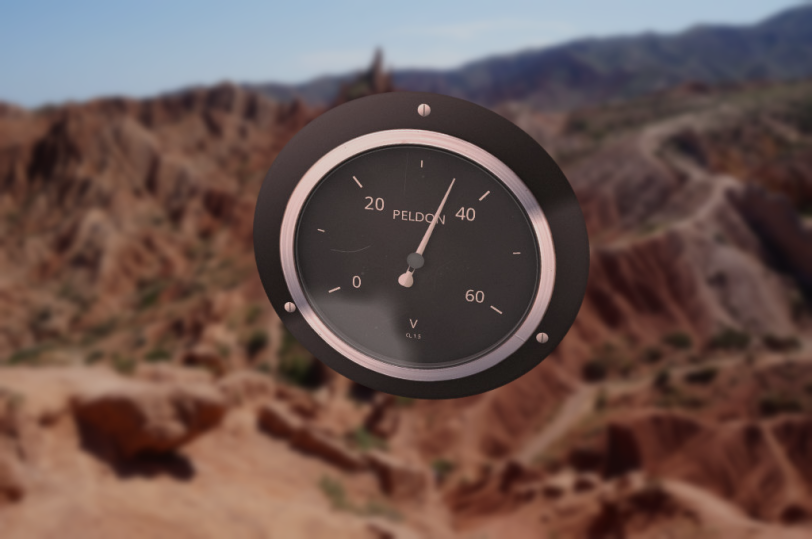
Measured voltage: 35 V
